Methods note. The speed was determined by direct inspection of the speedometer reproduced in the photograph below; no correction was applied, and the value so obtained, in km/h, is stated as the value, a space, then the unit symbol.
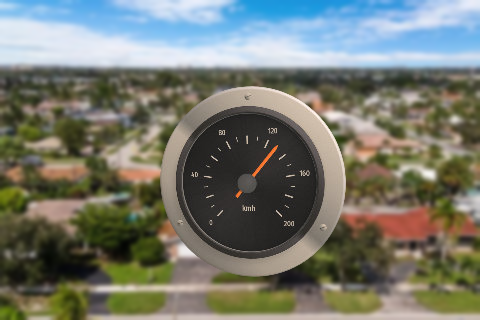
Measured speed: 130 km/h
